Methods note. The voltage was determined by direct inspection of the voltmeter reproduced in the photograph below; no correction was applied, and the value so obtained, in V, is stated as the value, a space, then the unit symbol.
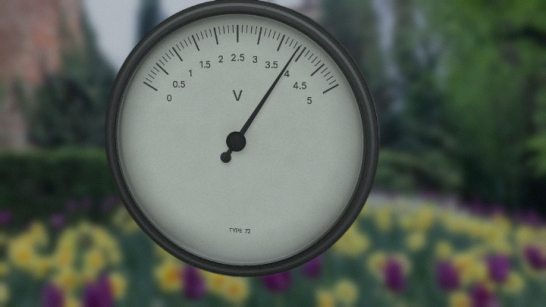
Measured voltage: 3.9 V
